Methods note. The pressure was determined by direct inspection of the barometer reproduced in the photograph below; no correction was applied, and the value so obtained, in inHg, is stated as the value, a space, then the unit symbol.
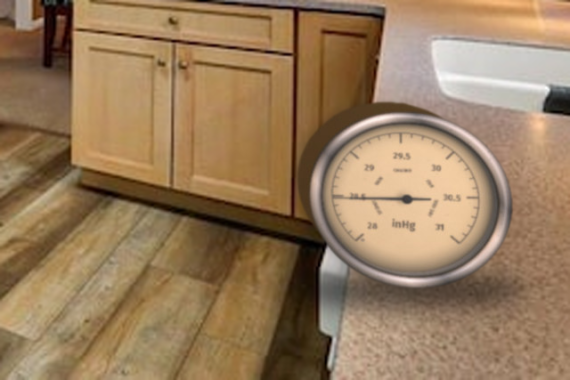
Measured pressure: 28.5 inHg
